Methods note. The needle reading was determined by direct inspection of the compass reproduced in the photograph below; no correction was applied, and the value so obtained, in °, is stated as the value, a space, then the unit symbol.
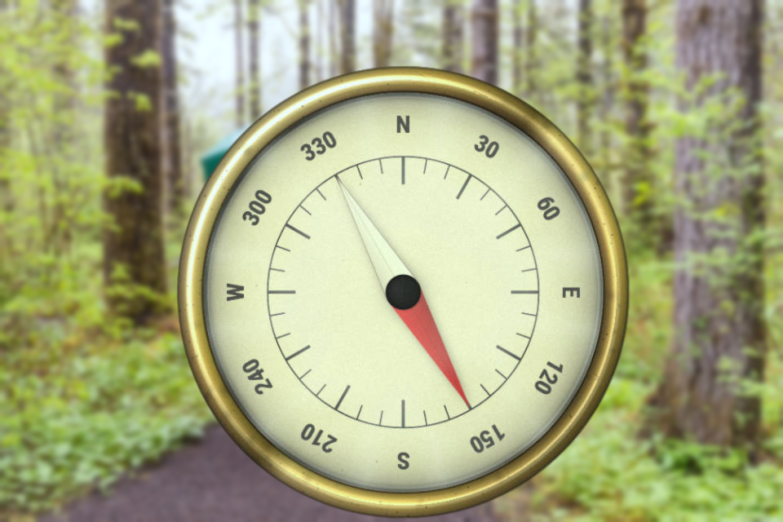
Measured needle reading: 150 °
